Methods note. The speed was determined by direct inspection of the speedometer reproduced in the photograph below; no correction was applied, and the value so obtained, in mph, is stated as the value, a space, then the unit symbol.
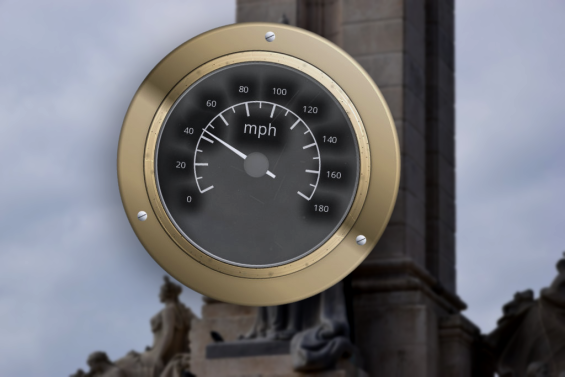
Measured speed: 45 mph
